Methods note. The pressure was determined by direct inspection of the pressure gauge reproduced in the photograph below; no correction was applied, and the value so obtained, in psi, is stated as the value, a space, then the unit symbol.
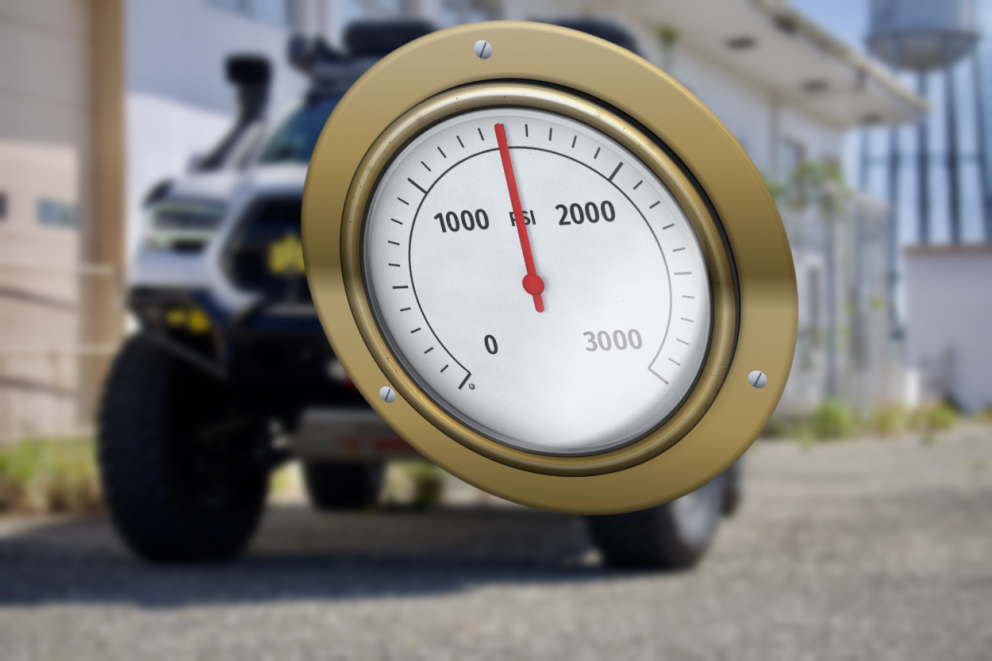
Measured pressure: 1500 psi
